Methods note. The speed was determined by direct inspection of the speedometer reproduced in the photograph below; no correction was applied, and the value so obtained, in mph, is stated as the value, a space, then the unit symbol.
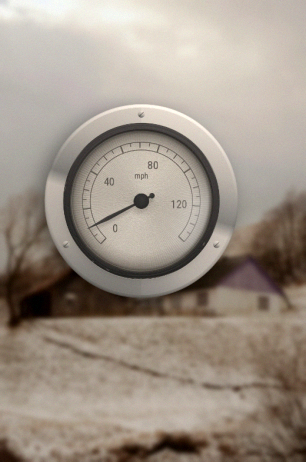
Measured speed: 10 mph
